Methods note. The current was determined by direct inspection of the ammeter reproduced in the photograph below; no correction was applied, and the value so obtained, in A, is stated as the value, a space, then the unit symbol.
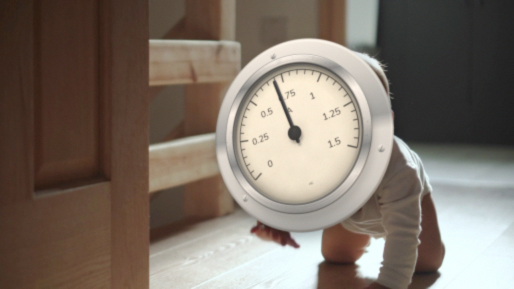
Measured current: 0.7 A
